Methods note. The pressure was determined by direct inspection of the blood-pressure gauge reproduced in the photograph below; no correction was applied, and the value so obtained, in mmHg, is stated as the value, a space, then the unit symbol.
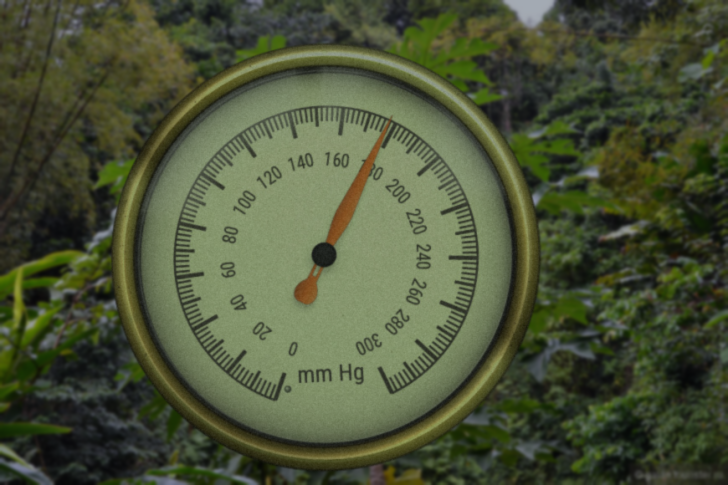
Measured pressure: 178 mmHg
